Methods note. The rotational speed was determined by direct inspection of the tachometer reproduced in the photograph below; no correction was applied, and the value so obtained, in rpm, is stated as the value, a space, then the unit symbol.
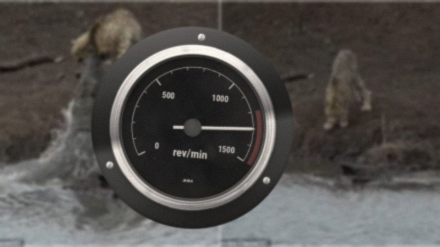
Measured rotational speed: 1300 rpm
